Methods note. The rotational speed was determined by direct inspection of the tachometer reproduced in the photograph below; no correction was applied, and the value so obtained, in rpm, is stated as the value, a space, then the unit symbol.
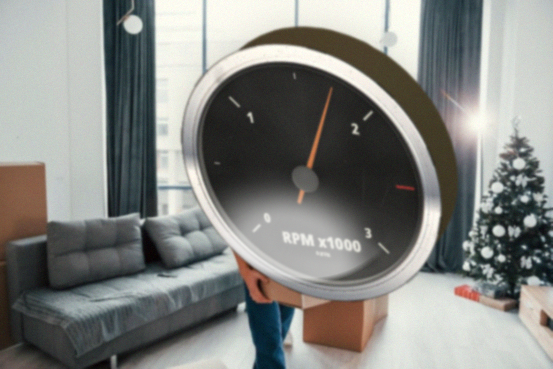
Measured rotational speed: 1750 rpm
